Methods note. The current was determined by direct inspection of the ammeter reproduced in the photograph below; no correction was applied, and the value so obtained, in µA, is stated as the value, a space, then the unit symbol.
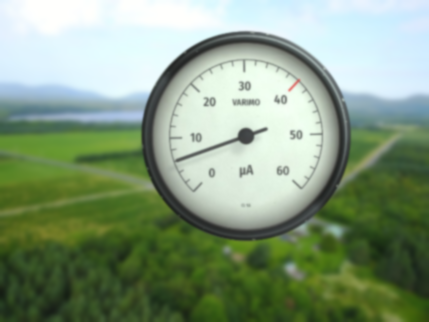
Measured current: 6 µA
